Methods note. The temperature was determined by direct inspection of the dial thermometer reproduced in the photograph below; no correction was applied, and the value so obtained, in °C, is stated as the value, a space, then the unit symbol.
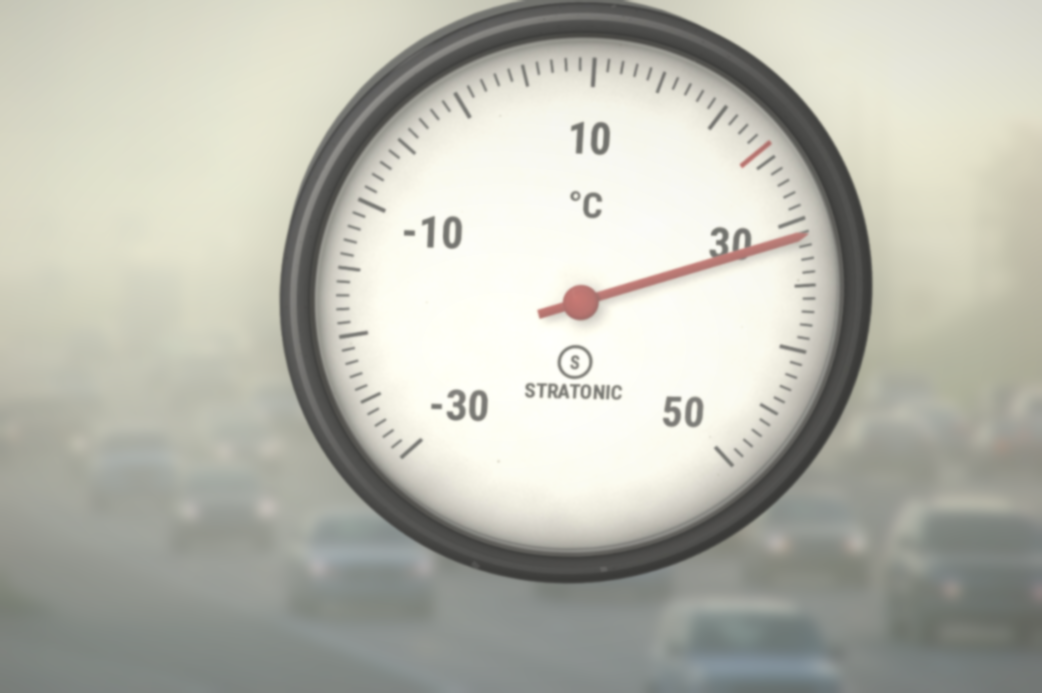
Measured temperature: 31 °C
